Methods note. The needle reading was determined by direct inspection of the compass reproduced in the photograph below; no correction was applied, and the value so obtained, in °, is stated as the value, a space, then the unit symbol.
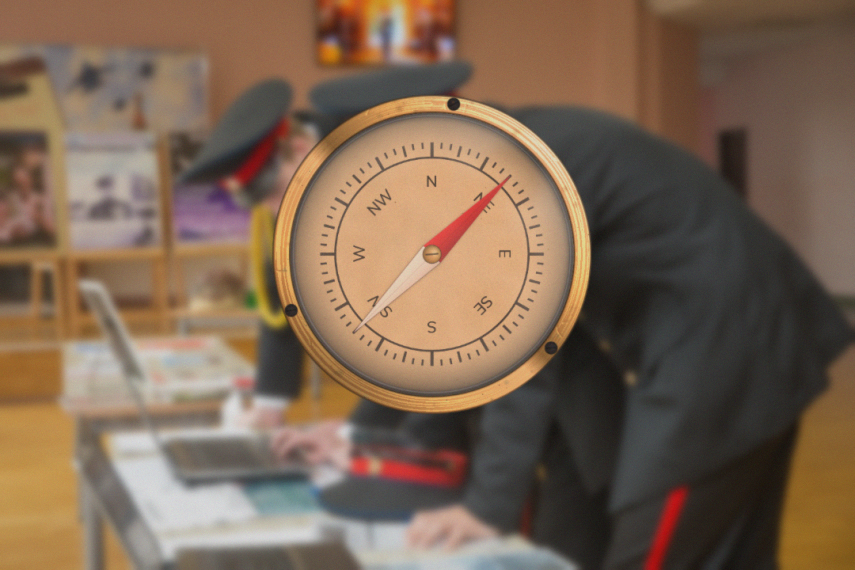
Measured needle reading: 45 °
